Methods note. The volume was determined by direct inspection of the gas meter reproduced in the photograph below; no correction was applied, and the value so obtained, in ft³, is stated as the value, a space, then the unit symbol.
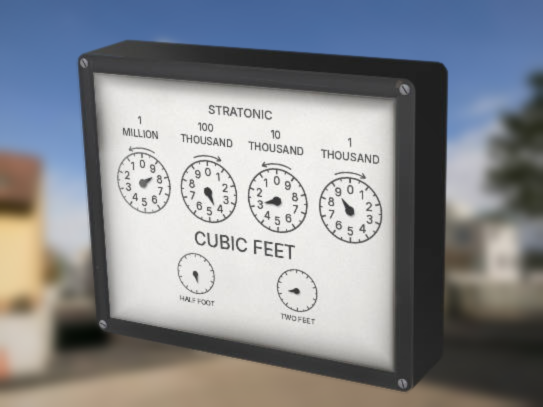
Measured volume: 842900 ft³
